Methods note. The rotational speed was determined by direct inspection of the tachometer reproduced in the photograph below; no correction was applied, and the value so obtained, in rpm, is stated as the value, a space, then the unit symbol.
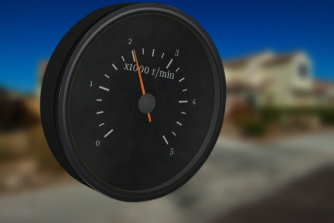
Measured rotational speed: 2000 rpm
